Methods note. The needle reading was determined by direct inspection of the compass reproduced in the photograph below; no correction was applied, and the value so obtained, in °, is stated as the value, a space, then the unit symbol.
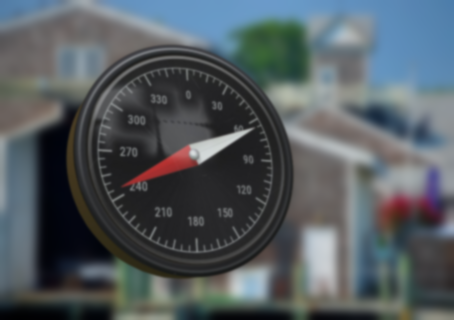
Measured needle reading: 245 °
